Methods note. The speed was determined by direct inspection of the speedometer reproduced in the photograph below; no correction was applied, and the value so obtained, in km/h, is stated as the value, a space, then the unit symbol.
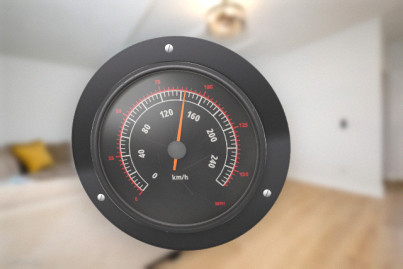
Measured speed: 144 km/h
